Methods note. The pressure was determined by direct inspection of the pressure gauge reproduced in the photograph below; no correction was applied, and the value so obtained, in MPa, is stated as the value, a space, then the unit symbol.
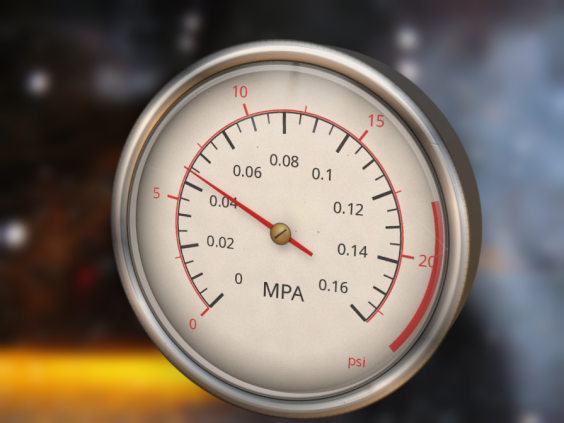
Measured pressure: 0.045 MPa
